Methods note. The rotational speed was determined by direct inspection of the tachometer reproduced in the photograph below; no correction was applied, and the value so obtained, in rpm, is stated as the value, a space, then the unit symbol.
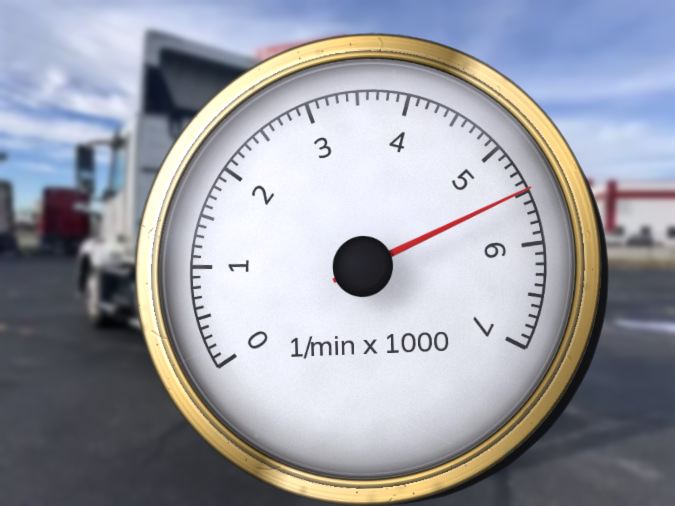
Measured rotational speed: 5500 rpm
